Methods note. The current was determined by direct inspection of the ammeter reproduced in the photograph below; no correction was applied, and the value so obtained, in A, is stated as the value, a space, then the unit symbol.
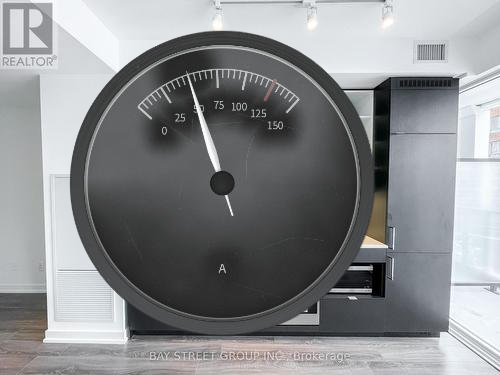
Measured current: 50 A
